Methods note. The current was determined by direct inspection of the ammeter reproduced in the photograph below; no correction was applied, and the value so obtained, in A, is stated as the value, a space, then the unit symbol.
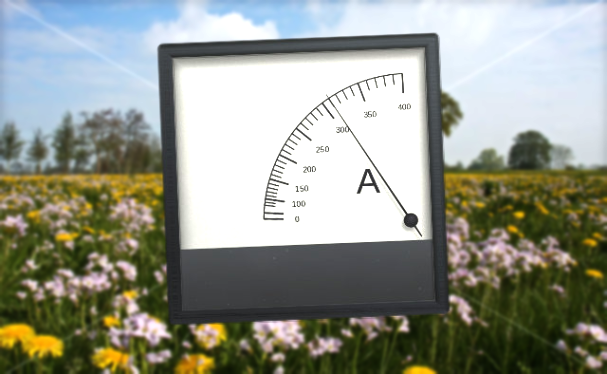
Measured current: 310 A
